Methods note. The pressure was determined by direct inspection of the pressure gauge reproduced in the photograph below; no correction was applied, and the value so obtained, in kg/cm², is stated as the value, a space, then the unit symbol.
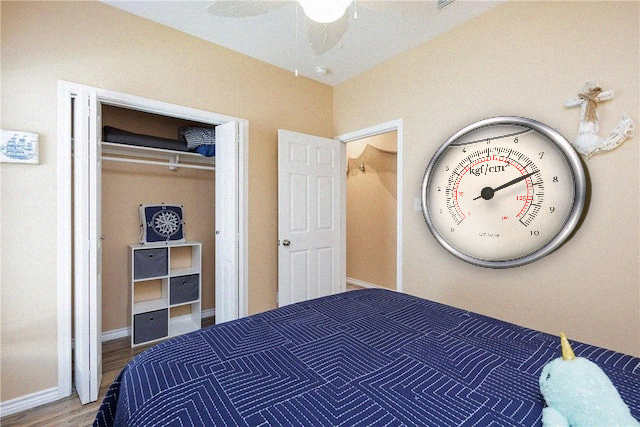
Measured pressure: 7.5 kg/cm²
